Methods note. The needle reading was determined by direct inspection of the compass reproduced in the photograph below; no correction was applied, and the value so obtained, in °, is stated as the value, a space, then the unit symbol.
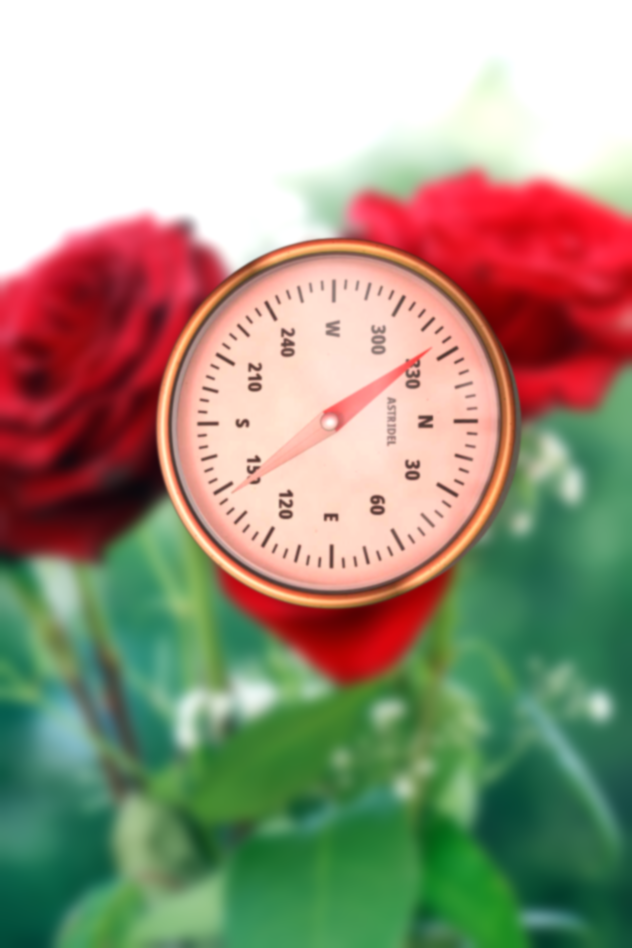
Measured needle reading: 325 °
